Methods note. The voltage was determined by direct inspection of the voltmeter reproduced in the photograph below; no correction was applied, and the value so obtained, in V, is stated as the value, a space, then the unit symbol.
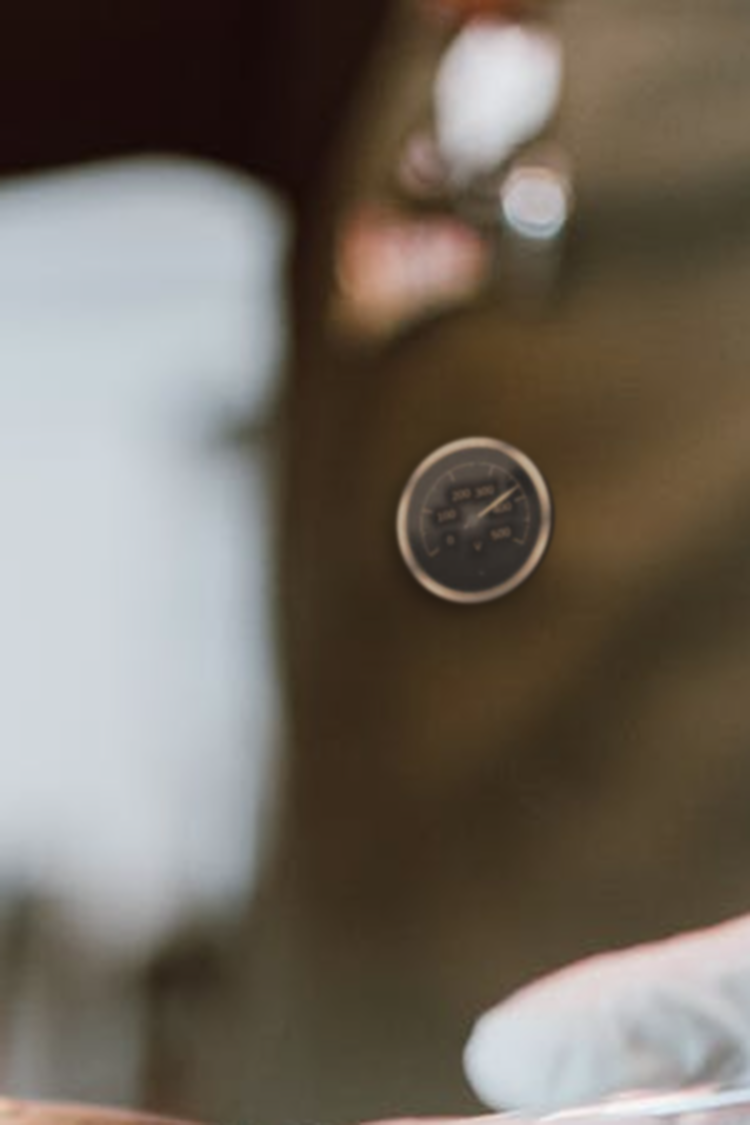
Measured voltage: 375 V
